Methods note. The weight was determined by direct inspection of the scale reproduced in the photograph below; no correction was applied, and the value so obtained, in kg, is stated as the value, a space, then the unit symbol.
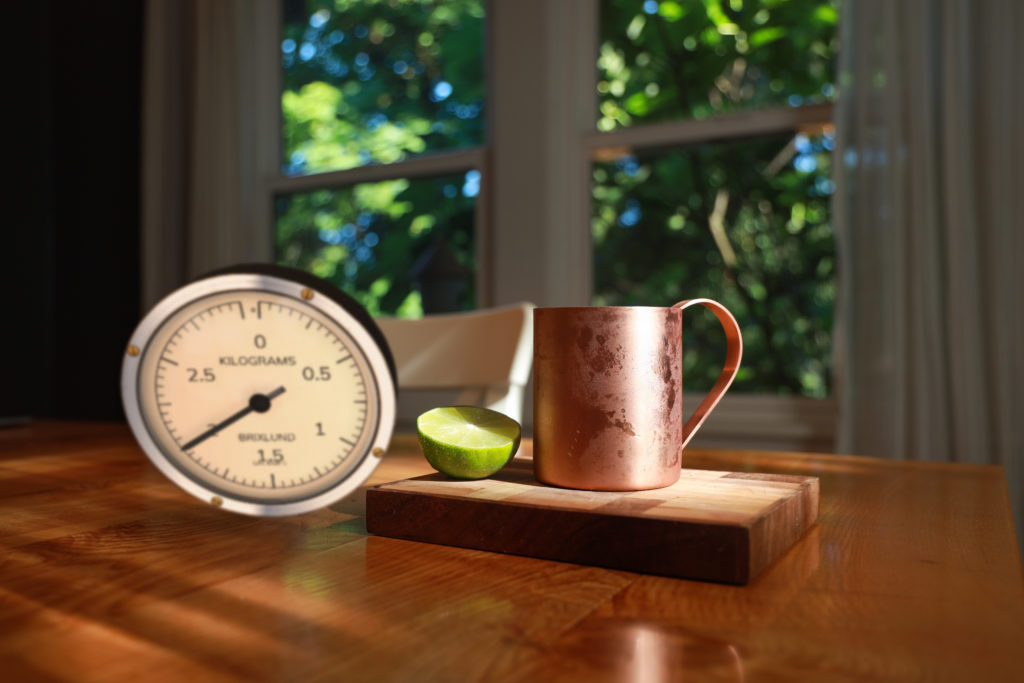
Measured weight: 2 kg
